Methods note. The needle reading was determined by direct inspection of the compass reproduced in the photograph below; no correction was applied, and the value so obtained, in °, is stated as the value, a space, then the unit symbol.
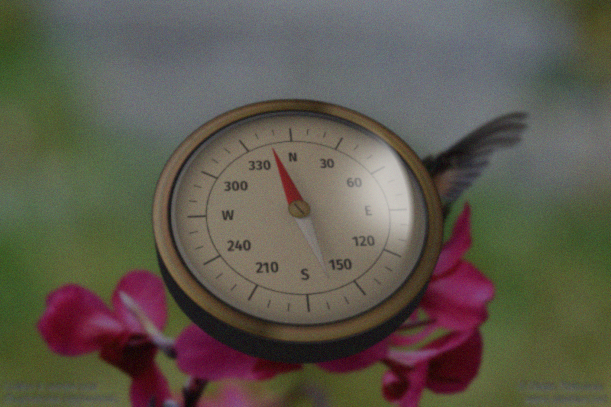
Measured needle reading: 345 °
